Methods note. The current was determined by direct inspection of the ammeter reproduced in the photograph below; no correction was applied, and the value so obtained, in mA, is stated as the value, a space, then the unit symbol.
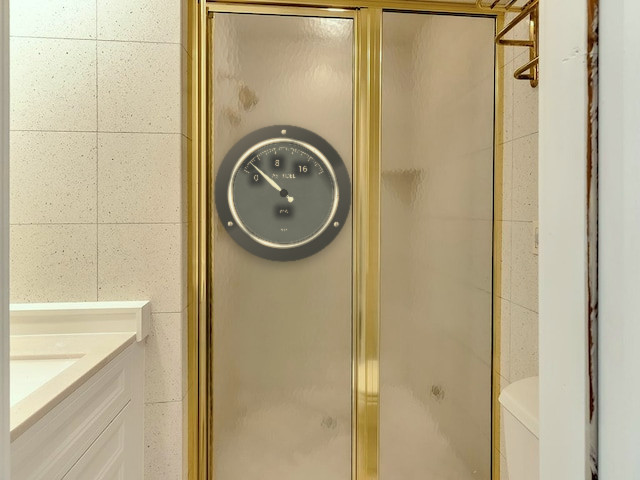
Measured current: 2 mA
